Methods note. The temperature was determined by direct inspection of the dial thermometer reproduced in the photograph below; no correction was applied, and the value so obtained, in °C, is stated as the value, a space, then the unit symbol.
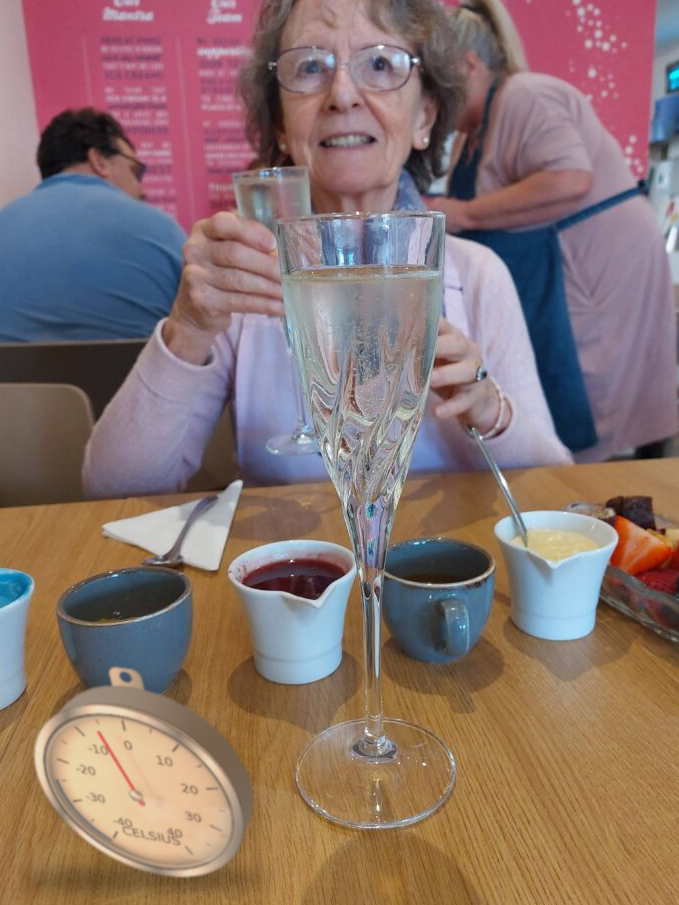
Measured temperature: -5 °C
